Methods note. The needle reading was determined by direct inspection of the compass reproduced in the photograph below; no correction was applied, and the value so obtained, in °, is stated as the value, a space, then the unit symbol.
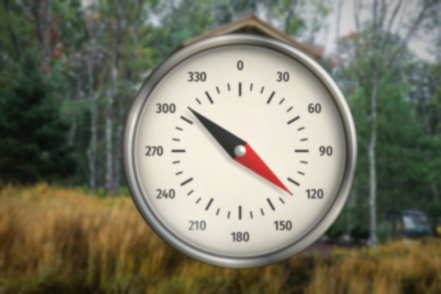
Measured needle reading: 130 °
